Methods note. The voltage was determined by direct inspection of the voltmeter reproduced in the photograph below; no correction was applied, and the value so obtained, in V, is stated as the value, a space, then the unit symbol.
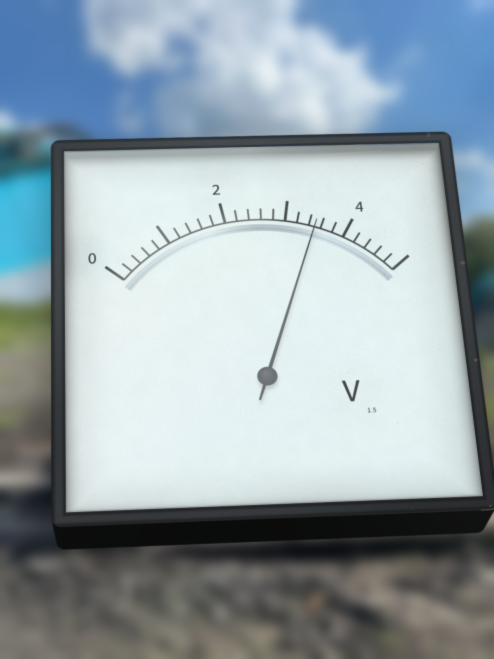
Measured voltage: 3.5 V
